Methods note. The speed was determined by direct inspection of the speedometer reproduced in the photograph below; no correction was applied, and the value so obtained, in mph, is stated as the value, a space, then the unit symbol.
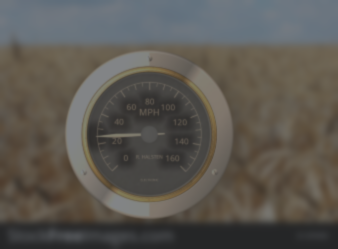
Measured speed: 25 mph
